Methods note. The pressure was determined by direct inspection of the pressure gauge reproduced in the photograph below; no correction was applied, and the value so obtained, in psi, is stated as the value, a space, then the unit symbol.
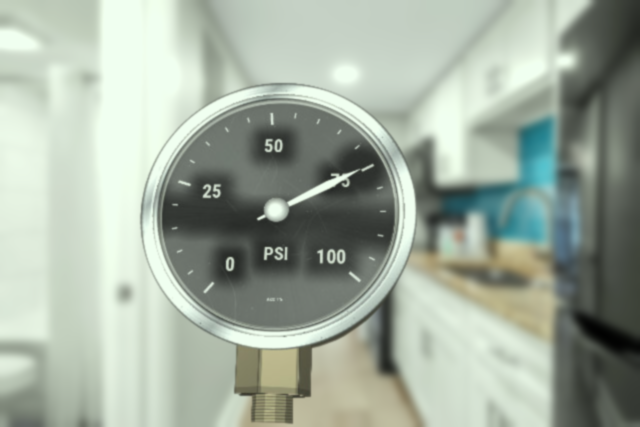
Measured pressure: 75 psi
